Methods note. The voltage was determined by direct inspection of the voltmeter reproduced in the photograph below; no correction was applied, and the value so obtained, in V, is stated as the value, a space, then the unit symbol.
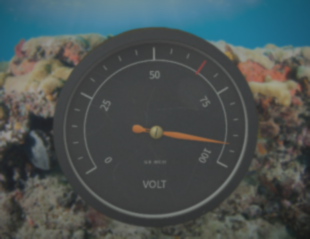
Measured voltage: 92.5 V
